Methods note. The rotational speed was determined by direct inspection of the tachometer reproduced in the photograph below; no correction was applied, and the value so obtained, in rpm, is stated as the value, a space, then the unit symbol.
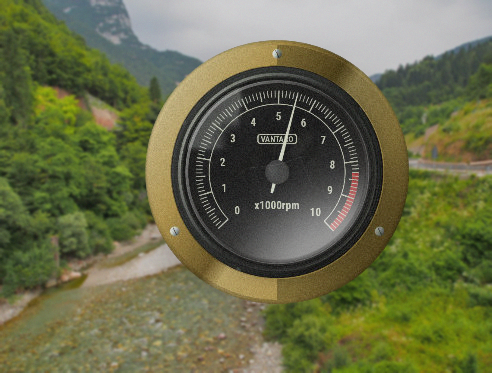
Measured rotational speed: 5500 rpm
